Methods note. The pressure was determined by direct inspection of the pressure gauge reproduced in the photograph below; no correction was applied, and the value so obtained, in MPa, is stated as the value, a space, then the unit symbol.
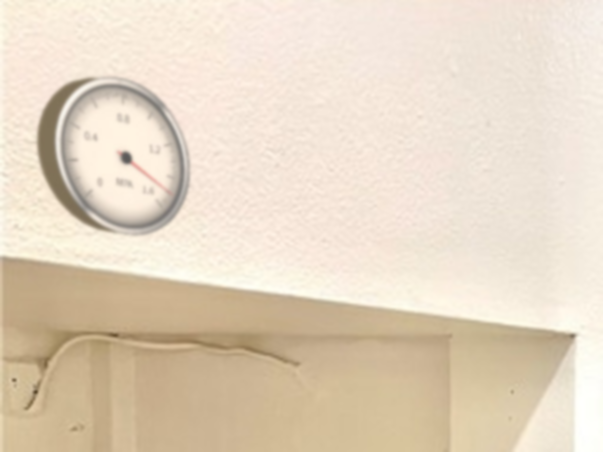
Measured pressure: 1.5 MPa
